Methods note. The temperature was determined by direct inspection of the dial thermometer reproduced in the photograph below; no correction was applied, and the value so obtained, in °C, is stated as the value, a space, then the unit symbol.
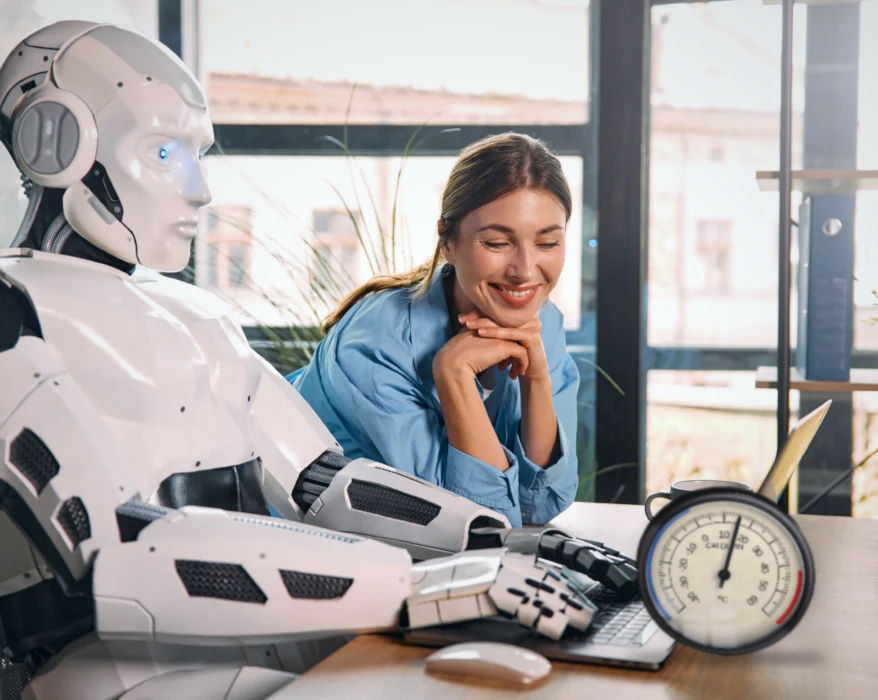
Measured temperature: 15 °C
